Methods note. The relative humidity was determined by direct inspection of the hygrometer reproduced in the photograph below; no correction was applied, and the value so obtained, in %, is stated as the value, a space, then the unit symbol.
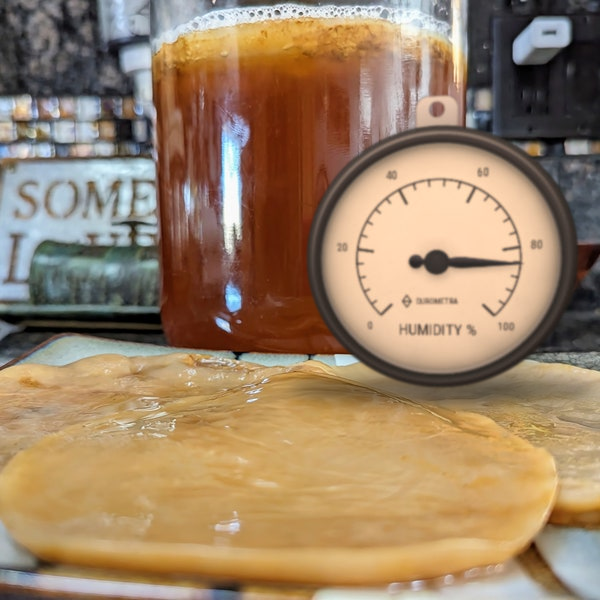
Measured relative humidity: 84 %
